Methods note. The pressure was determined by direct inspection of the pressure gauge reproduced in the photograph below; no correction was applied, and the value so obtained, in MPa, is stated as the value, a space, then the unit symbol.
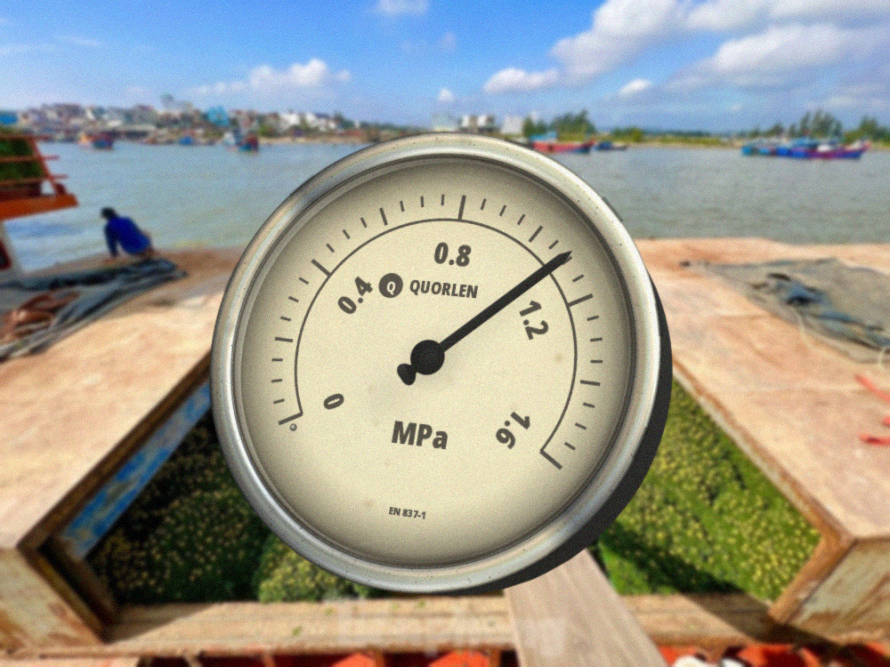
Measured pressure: 1.1 MPa
